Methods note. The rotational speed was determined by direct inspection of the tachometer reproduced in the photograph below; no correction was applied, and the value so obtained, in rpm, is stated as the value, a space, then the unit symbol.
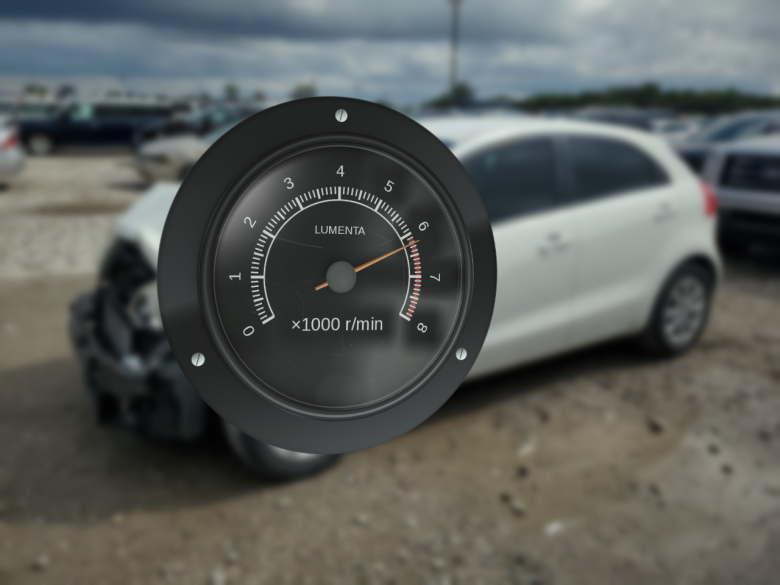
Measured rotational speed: 6200 rpm
